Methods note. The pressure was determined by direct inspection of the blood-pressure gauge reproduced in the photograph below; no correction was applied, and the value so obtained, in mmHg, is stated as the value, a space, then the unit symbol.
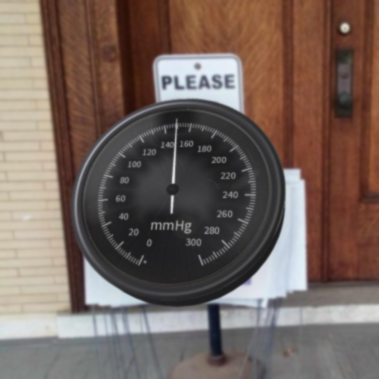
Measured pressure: 150 mmHg
